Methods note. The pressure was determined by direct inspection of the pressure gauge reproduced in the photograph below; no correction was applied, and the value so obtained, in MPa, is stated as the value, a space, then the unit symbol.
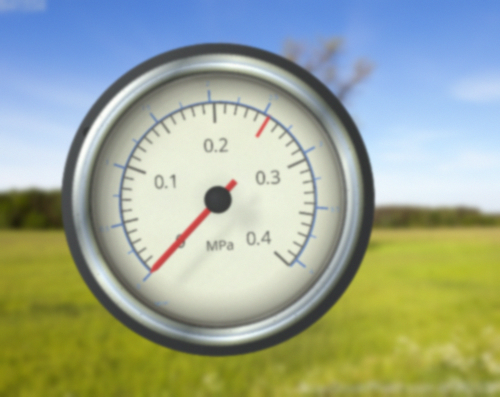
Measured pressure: 0 MPa
